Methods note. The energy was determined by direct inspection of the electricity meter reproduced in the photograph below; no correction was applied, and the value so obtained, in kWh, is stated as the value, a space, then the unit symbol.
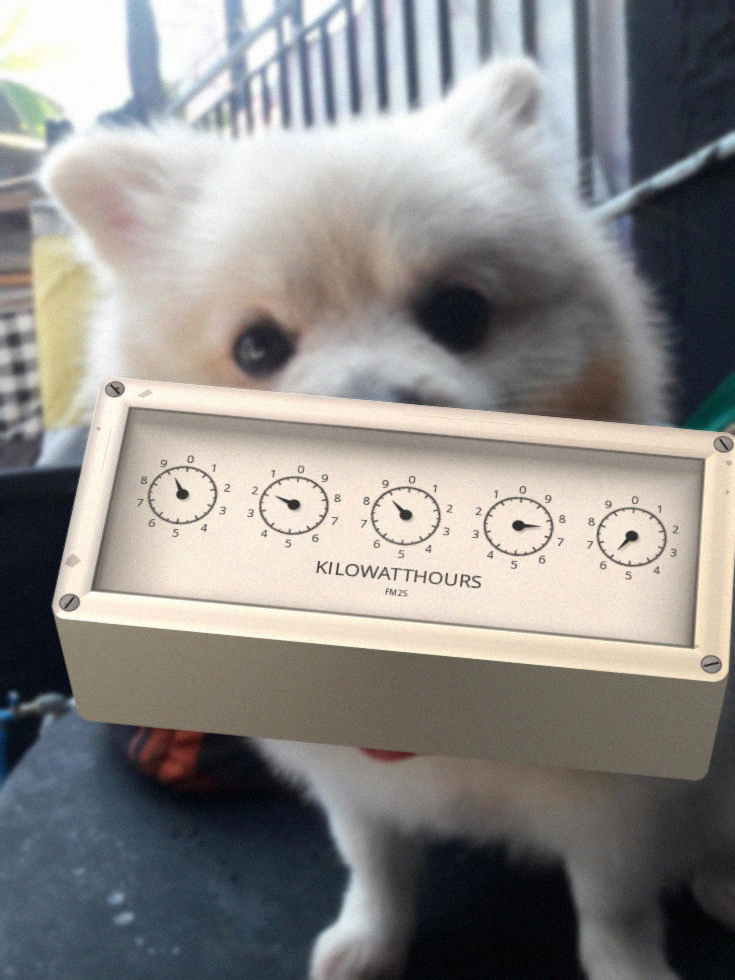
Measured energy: 91876 kWh
